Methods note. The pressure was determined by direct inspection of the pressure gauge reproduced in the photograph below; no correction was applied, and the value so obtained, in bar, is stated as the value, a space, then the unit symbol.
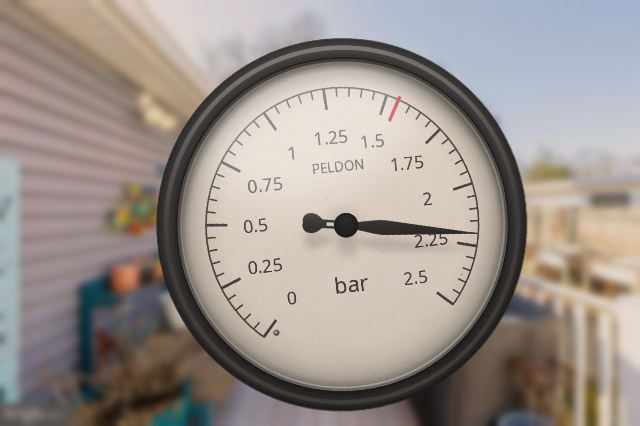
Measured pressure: 2.2 bar
